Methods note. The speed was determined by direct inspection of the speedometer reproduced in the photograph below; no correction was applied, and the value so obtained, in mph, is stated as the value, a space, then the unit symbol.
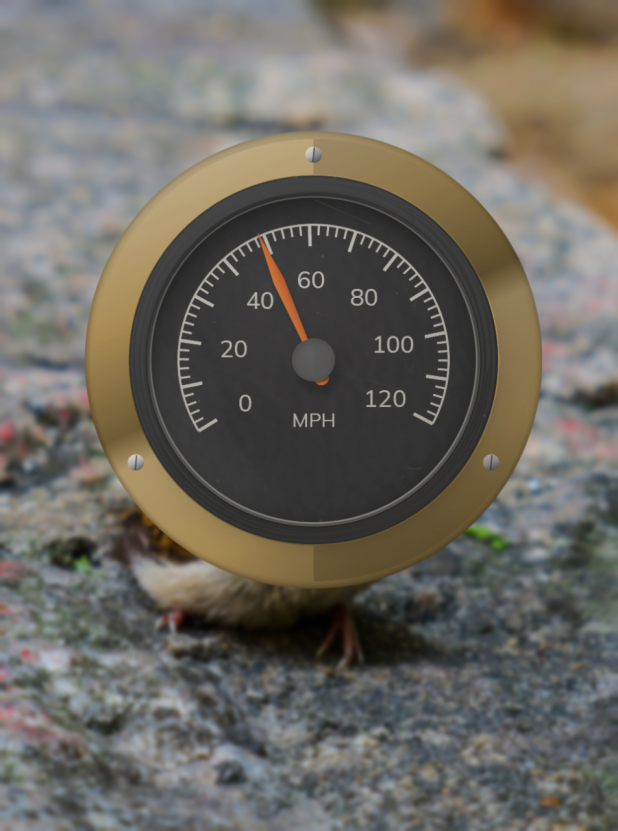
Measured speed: 49 mph
